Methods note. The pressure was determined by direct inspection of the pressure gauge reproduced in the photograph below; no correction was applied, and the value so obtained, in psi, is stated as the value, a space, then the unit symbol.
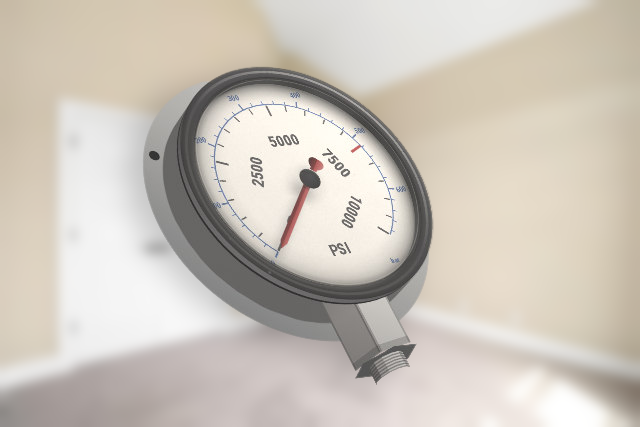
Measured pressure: 0 psi
